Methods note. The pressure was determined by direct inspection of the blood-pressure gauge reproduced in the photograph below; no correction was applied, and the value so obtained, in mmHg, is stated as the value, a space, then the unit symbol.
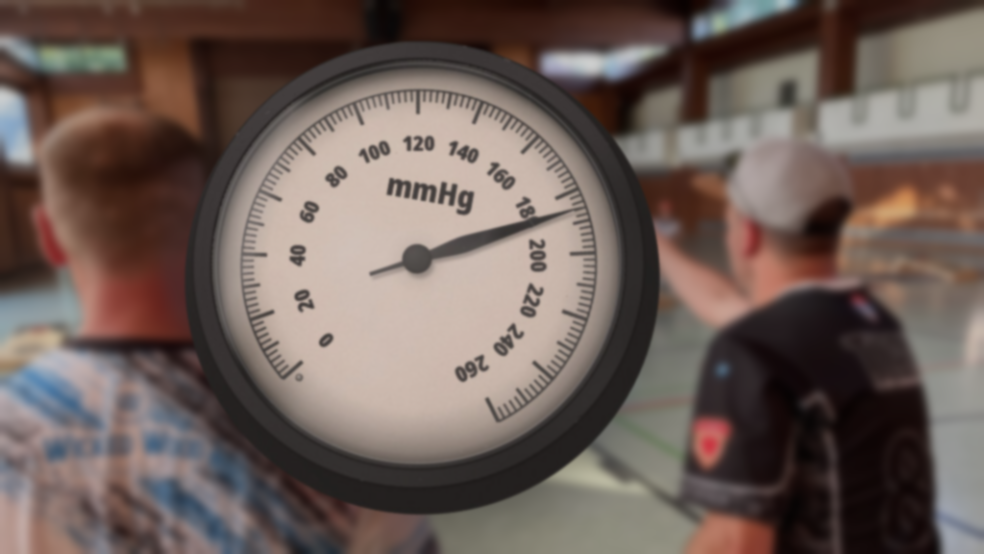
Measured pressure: 186 mmHg
